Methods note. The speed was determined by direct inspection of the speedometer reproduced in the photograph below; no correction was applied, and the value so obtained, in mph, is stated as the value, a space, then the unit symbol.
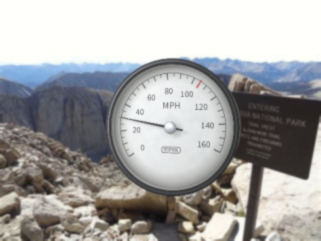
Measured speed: 30 mph
